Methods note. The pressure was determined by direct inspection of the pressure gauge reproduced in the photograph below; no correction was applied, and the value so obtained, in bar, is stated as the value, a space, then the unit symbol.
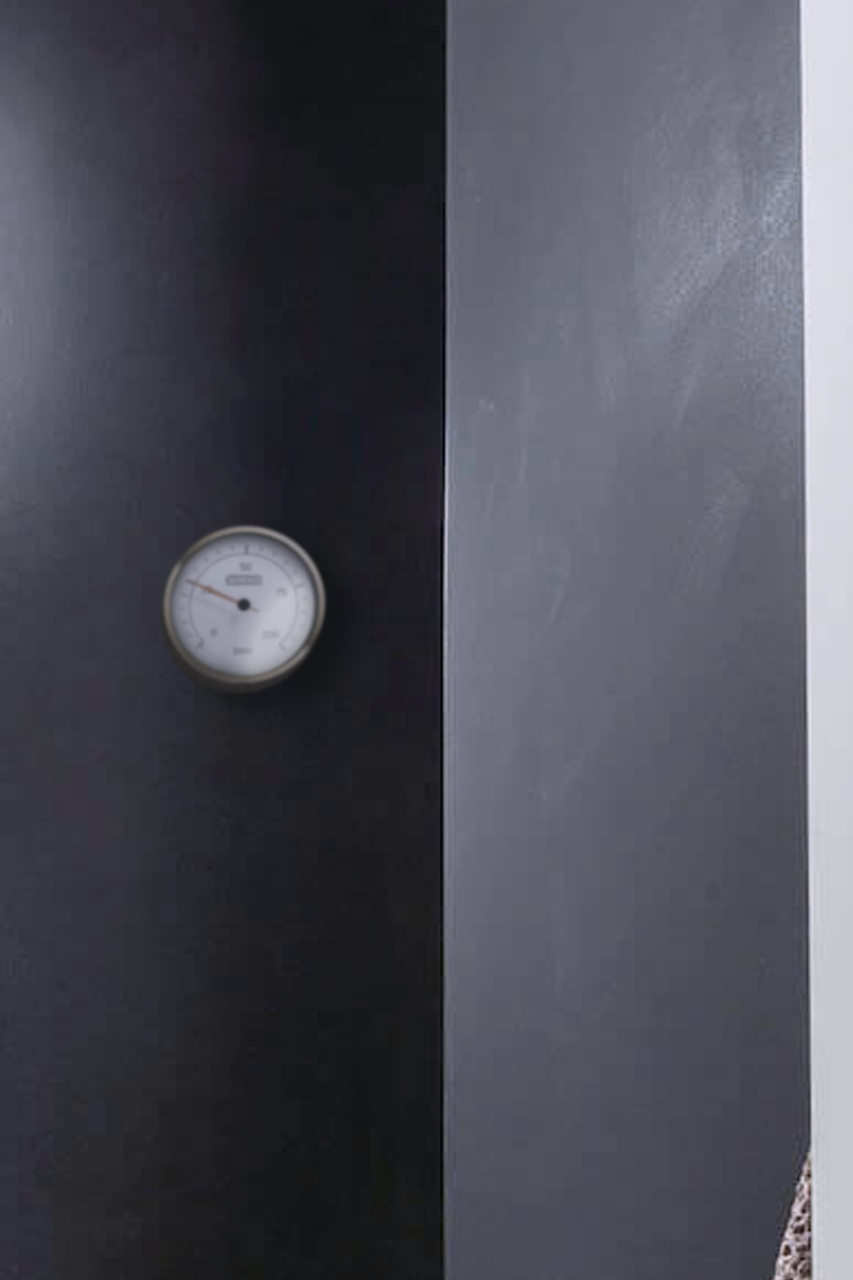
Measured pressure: 25 bar
